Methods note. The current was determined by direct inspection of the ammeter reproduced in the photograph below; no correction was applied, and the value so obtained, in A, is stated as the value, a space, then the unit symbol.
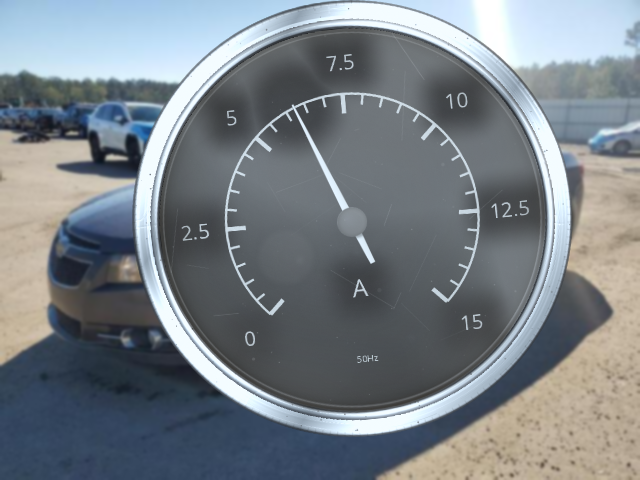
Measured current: 6.25 A
